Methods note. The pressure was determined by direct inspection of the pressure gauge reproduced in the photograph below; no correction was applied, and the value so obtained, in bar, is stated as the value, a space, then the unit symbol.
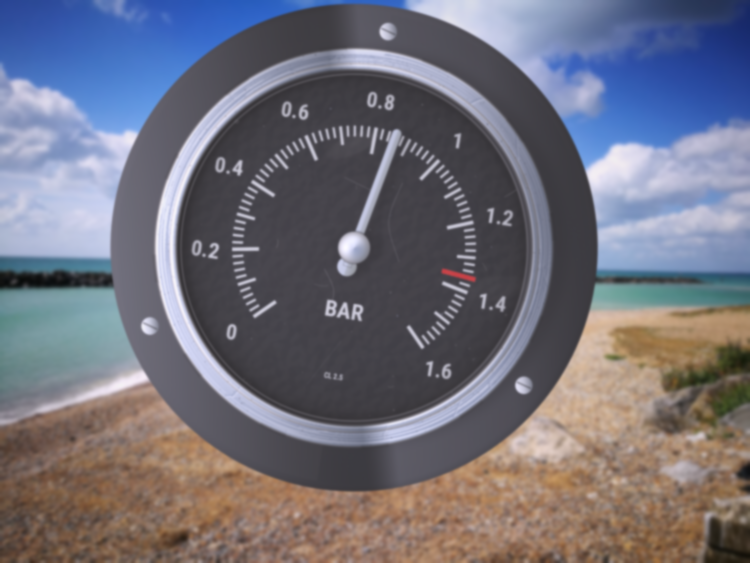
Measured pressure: 0.86 bar
